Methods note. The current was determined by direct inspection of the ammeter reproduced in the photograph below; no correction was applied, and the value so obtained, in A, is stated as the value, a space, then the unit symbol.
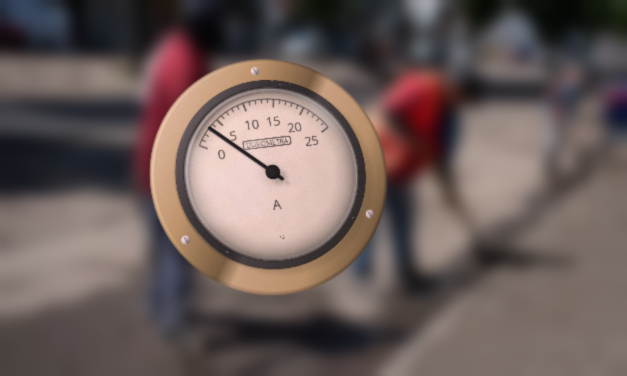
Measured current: 3 A
